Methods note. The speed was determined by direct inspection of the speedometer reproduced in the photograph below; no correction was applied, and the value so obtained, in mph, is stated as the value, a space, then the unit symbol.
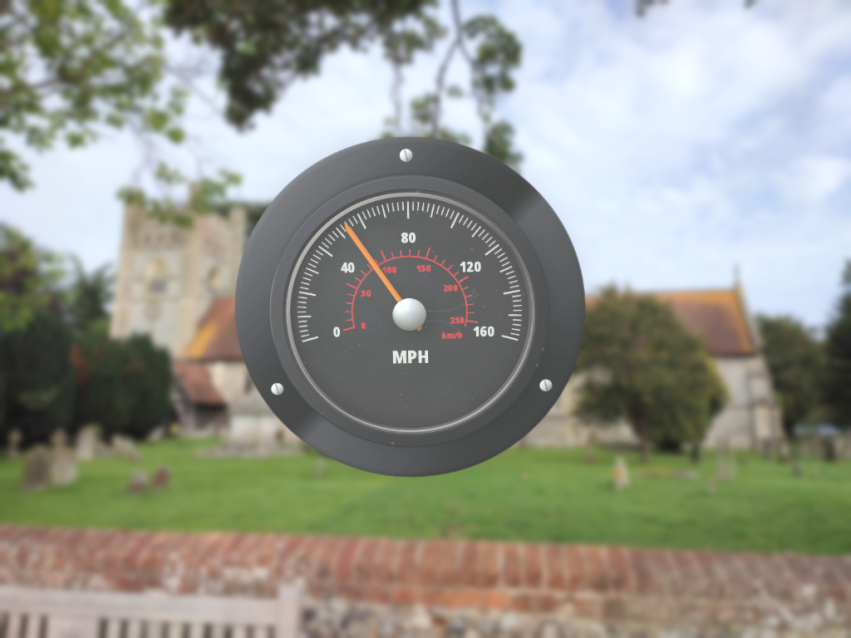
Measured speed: 54 mph
